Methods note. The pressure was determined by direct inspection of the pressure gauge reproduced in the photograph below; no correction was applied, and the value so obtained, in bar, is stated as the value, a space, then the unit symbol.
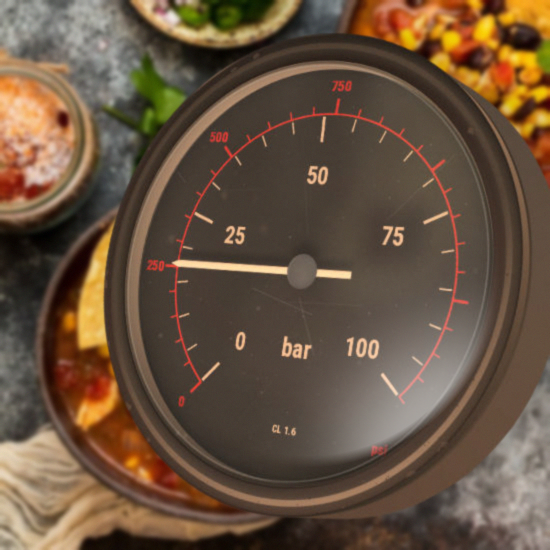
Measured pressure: 17.5 bar
